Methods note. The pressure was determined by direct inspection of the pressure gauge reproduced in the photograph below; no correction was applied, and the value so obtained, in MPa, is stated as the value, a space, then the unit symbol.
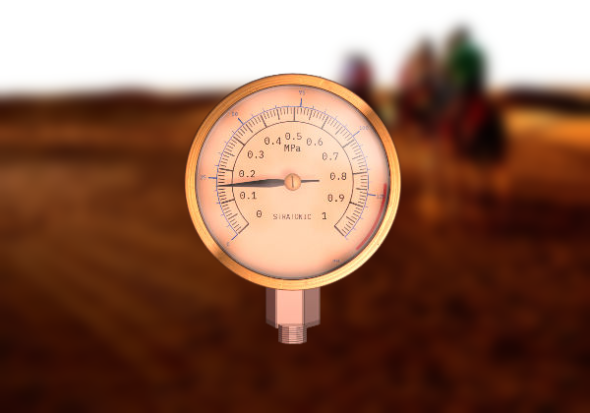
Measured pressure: 0.15 MPa
